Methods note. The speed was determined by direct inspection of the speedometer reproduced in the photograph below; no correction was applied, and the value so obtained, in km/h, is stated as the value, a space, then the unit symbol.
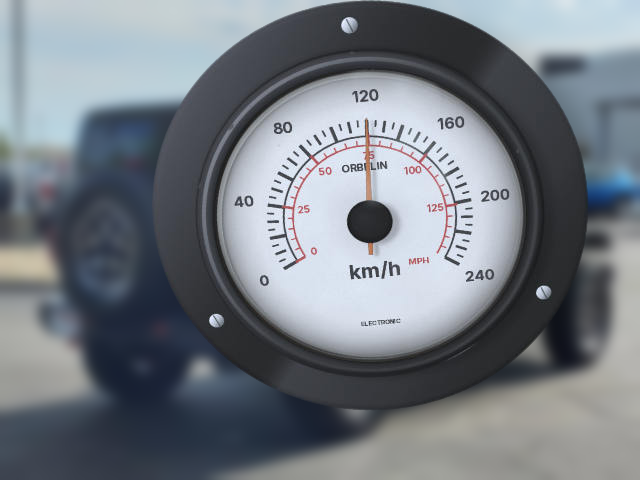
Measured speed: 120 km/h
